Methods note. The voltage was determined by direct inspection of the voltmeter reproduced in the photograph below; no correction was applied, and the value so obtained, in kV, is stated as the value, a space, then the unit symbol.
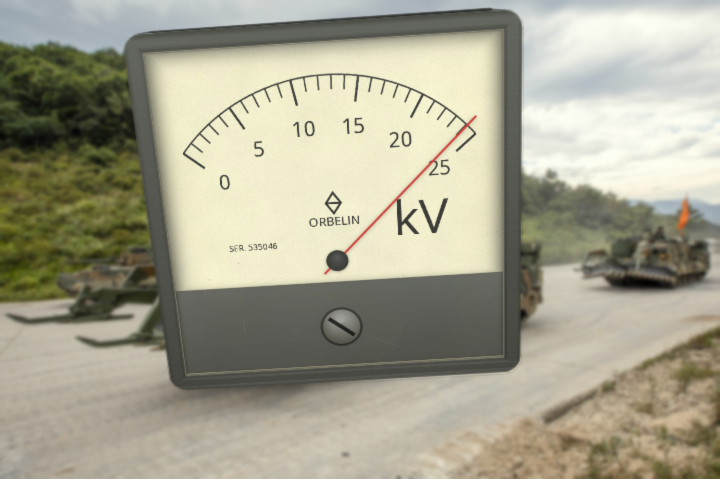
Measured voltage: 24 kV
